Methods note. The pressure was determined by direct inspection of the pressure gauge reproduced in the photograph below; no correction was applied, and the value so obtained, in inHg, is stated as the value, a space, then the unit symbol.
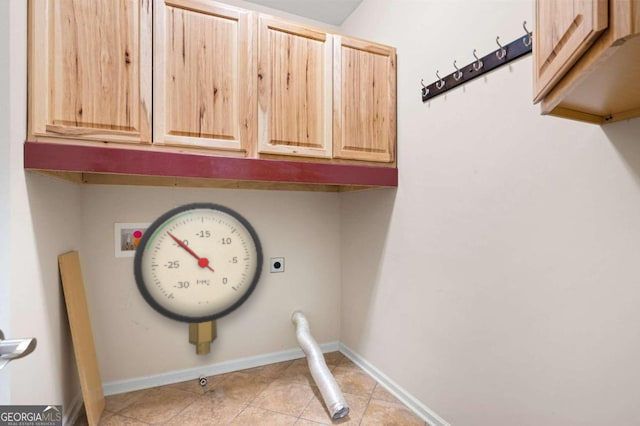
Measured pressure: -20 inHg
